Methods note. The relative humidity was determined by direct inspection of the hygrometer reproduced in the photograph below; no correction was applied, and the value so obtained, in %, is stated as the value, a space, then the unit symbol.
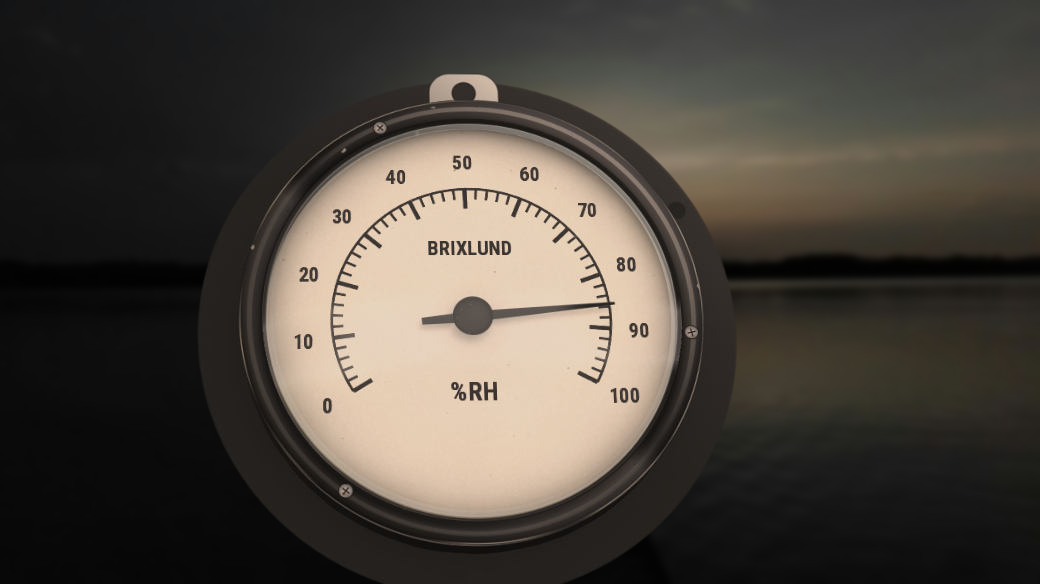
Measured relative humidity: 86 %
